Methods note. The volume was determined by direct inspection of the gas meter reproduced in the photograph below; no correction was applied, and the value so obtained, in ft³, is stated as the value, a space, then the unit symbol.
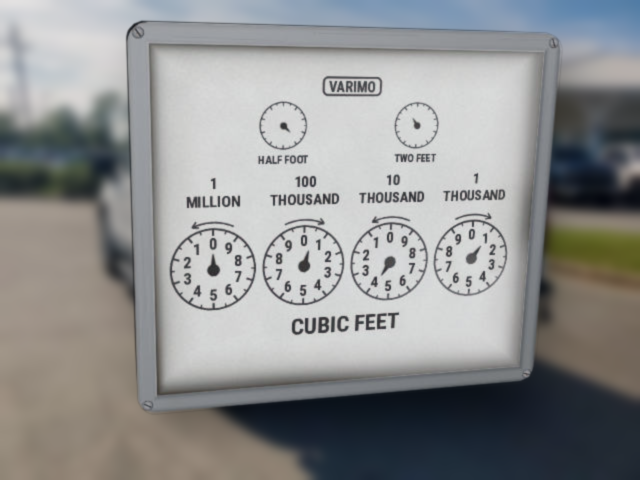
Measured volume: 4100 ft³
